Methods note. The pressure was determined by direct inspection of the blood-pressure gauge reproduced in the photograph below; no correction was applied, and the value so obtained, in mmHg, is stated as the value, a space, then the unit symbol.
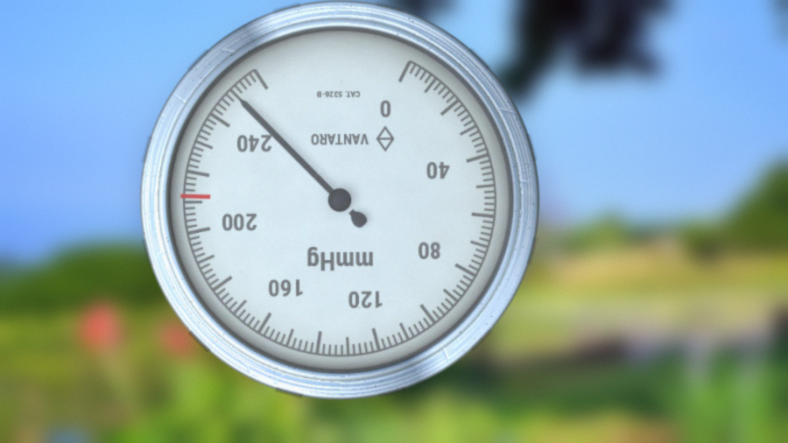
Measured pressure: 250 mmHg
